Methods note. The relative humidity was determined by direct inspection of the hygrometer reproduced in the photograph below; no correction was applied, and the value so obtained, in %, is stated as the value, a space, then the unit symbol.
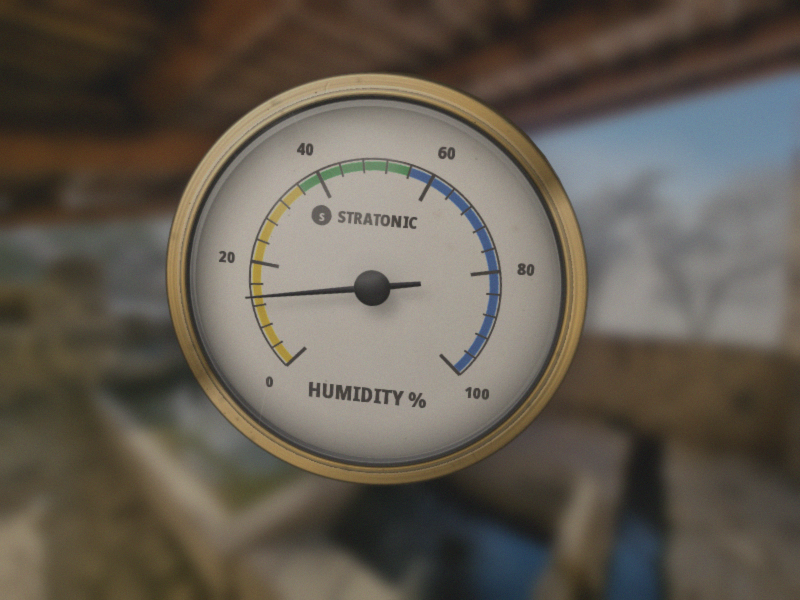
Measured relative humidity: 14 %
